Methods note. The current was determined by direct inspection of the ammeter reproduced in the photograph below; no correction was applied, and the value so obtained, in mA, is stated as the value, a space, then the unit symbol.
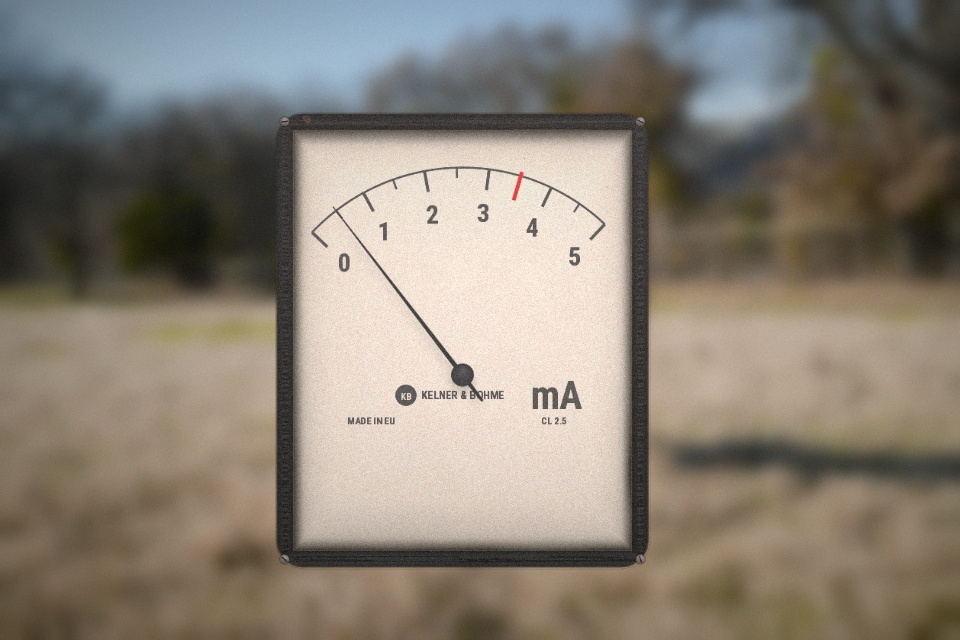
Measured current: 0.5 mA
